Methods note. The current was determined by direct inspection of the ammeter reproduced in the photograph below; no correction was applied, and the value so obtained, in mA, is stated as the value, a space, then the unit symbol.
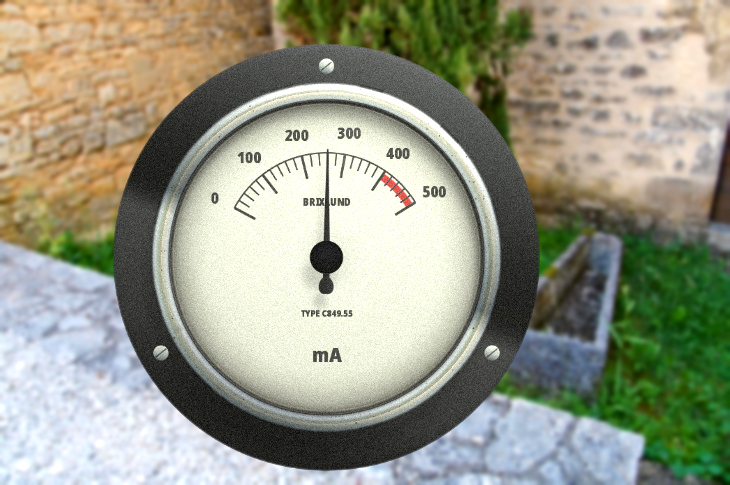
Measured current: 260 mA
